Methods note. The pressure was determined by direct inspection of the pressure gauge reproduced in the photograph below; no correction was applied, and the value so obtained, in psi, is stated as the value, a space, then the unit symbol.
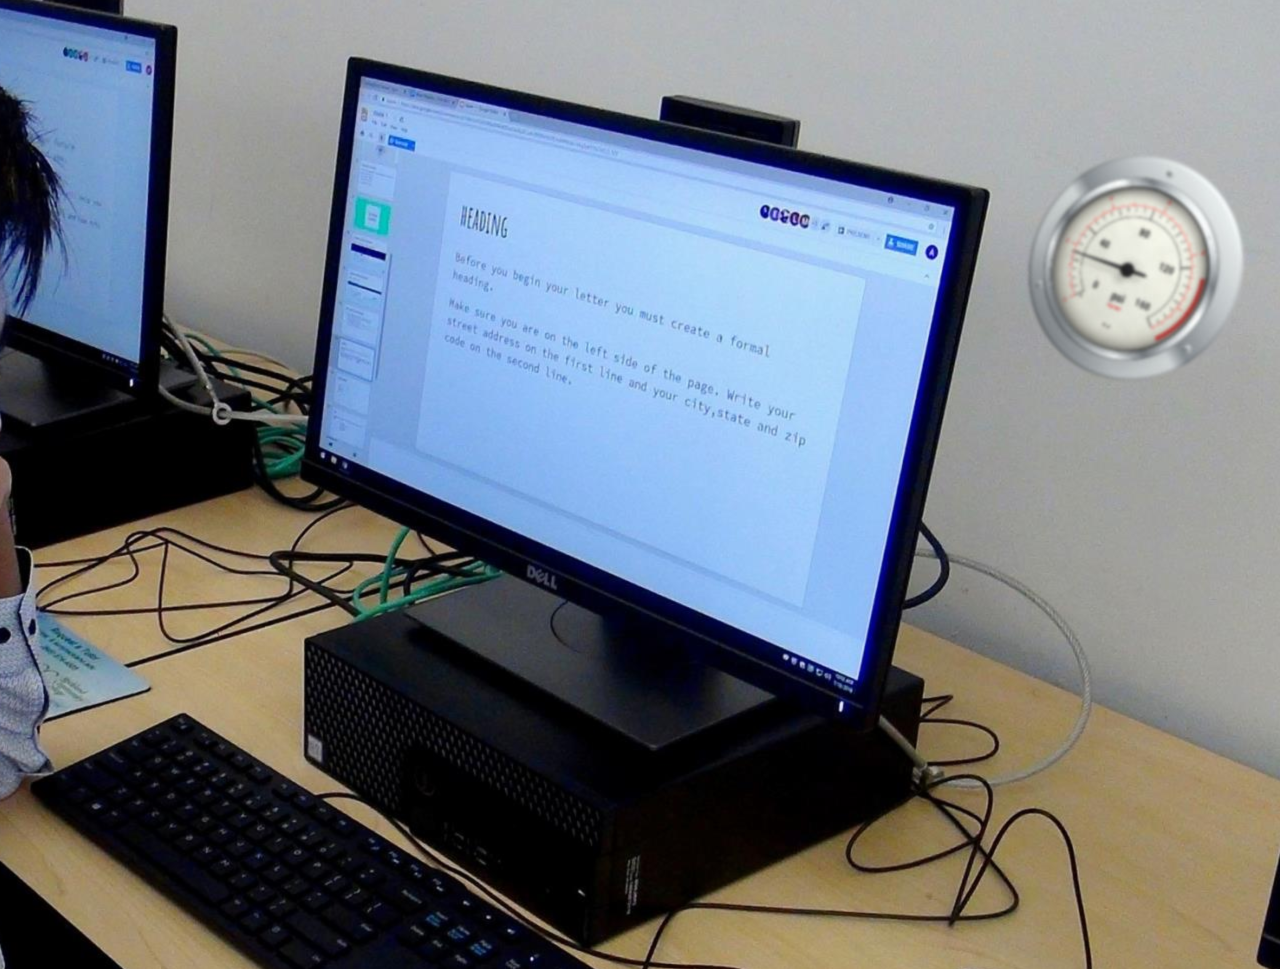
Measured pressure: 25 psi
